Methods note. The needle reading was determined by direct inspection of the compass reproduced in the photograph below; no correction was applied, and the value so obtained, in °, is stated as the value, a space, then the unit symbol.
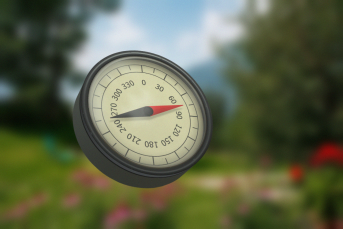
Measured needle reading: 75 °
